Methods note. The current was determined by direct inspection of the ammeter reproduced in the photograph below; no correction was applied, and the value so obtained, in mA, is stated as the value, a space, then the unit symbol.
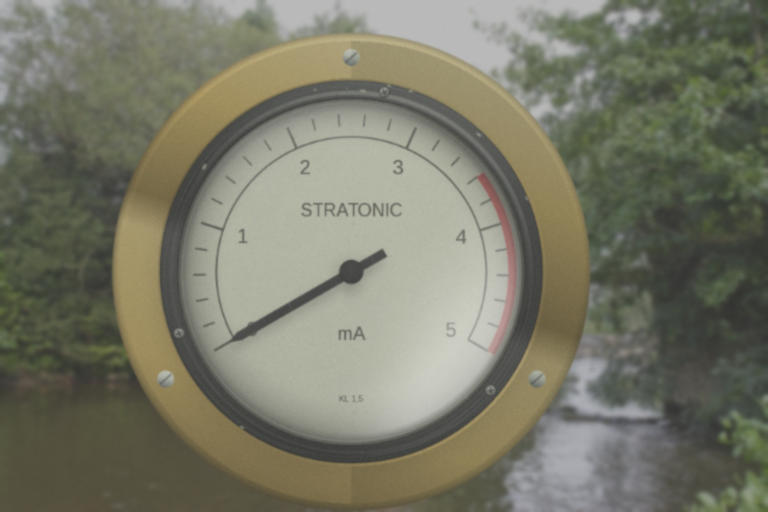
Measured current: 0 mA
